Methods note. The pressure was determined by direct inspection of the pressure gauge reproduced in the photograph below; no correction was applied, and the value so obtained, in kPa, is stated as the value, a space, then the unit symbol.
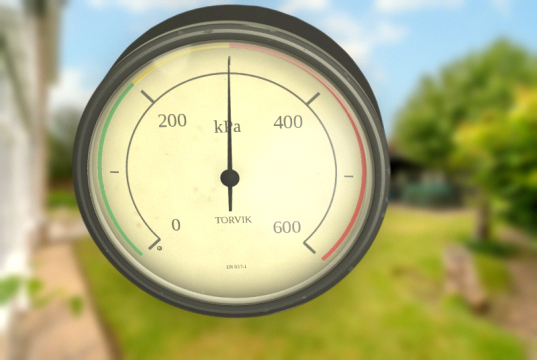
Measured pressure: 300 kPa
